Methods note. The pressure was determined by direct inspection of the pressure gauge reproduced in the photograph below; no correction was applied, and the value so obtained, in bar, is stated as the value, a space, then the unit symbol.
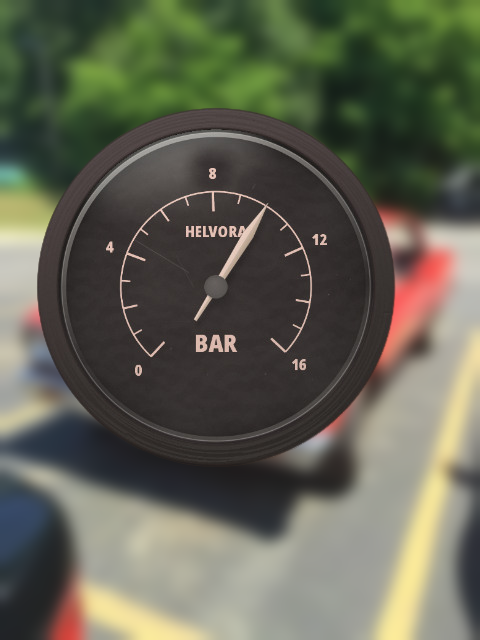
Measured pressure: 10 bar
